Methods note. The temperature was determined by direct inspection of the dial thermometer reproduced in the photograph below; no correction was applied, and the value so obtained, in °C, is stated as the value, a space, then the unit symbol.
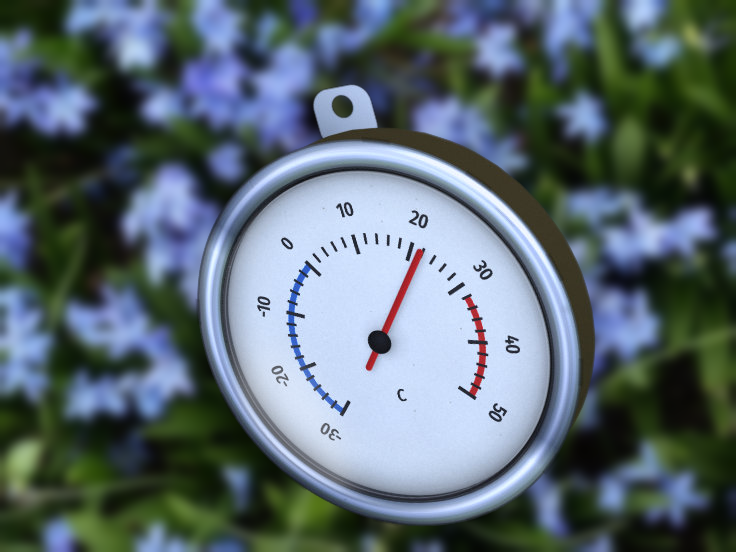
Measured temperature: 22 °C
